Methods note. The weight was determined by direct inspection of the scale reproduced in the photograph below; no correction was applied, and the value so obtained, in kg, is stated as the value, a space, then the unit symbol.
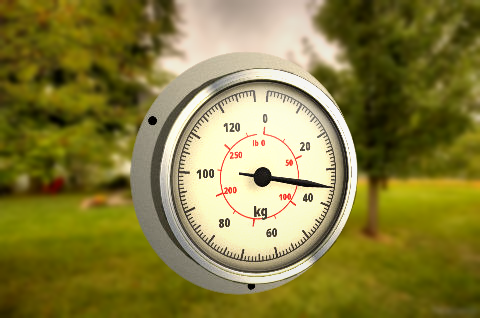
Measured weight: 35 kg
